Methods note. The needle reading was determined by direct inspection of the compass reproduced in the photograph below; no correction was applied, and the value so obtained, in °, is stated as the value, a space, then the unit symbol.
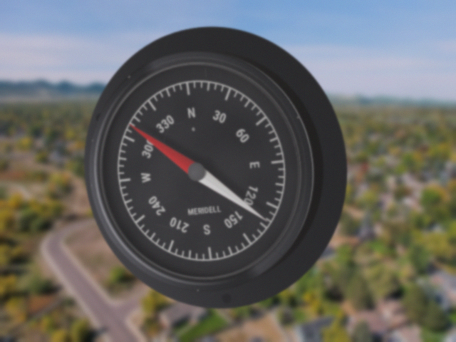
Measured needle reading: 310 °
